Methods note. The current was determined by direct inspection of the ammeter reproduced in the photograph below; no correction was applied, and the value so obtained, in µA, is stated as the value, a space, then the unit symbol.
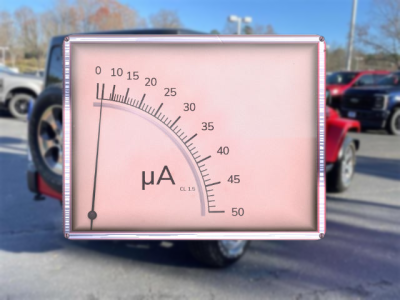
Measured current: 5 µA
